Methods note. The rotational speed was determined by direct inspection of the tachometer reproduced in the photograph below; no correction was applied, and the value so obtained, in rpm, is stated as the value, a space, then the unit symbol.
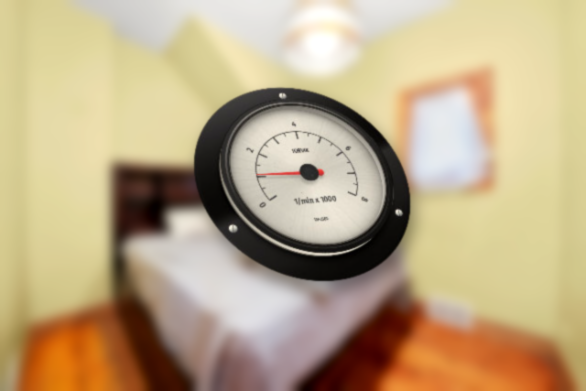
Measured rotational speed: 1000 rpm
